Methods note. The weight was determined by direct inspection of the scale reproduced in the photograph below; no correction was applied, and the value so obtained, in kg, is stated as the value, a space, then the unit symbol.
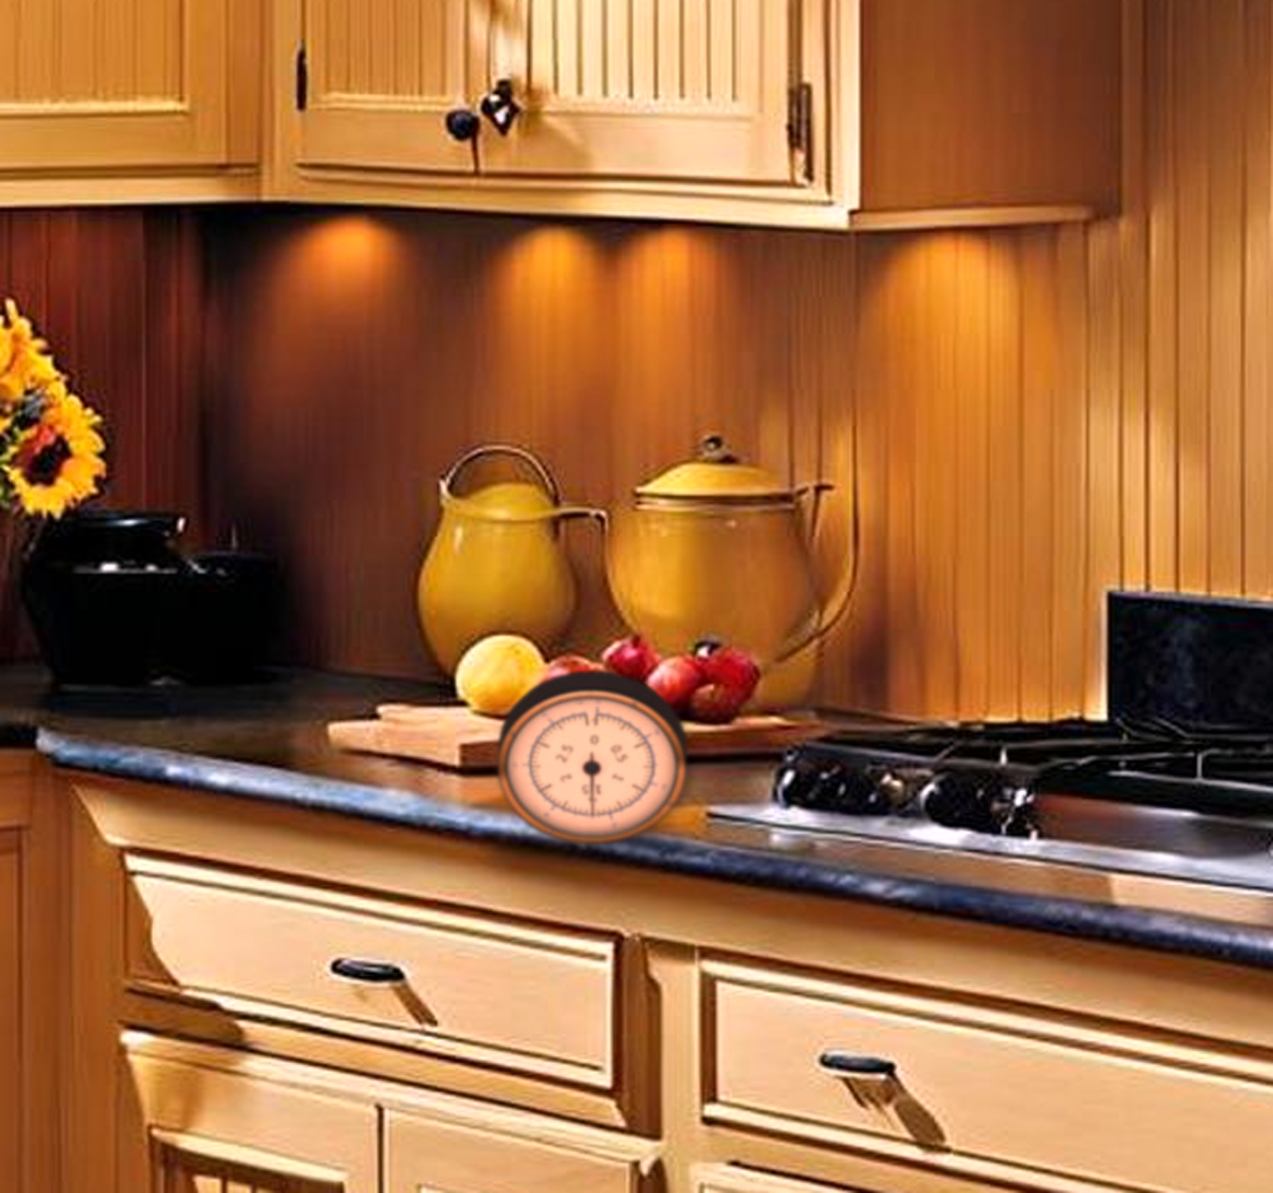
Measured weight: 1.5 kg
